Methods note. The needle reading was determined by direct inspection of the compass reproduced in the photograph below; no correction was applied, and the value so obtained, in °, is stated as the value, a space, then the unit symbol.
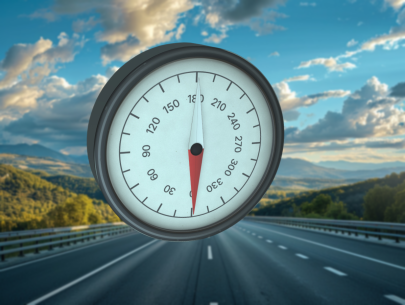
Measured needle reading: 0 °
